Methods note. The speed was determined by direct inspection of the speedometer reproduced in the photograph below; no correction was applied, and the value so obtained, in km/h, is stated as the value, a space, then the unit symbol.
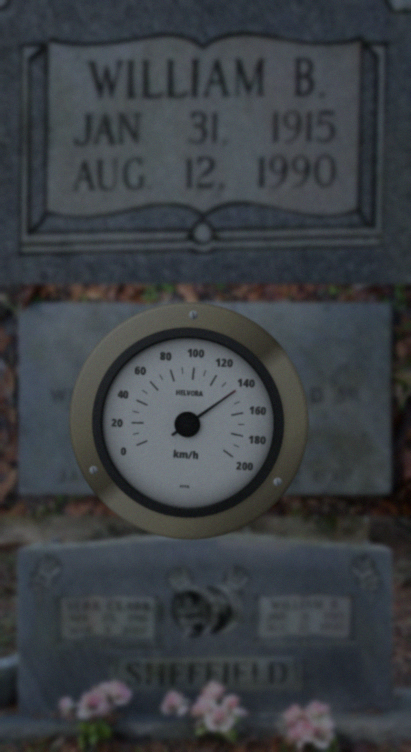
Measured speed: 140 km/h
